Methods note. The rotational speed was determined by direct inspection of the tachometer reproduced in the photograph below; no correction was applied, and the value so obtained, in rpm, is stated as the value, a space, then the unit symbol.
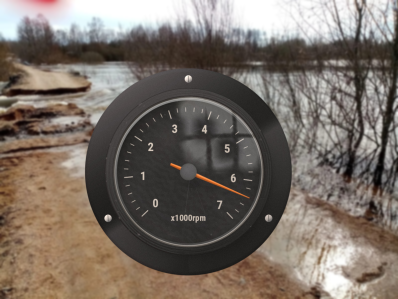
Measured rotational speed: 6400 rpm
